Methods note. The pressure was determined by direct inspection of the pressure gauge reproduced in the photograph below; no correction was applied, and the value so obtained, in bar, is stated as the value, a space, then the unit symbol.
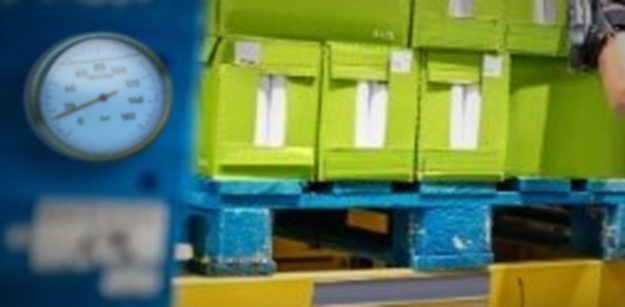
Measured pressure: 15 bar
